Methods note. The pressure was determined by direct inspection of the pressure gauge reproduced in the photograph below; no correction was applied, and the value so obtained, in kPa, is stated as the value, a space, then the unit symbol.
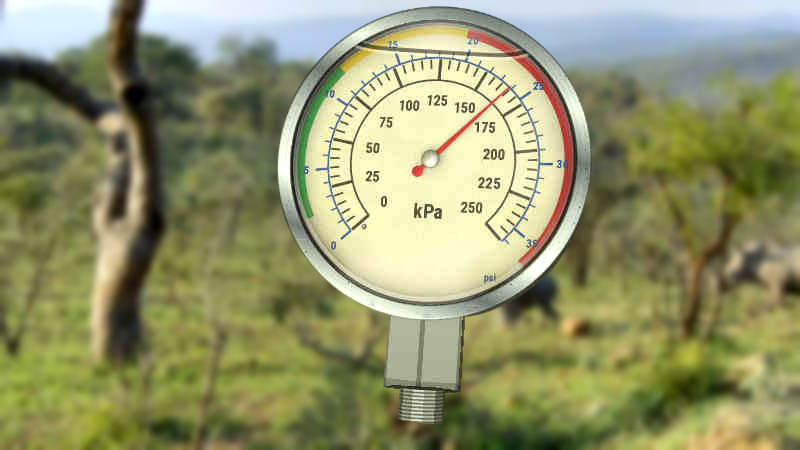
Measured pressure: 165 kPa
